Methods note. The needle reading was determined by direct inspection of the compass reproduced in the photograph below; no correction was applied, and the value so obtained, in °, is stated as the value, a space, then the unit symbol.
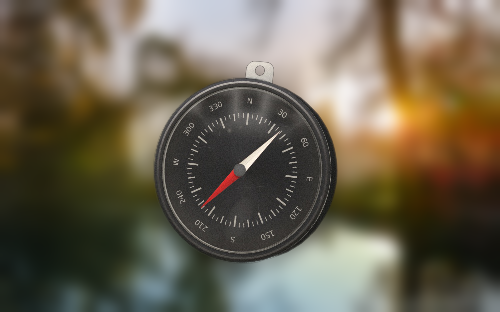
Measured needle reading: 220 °
